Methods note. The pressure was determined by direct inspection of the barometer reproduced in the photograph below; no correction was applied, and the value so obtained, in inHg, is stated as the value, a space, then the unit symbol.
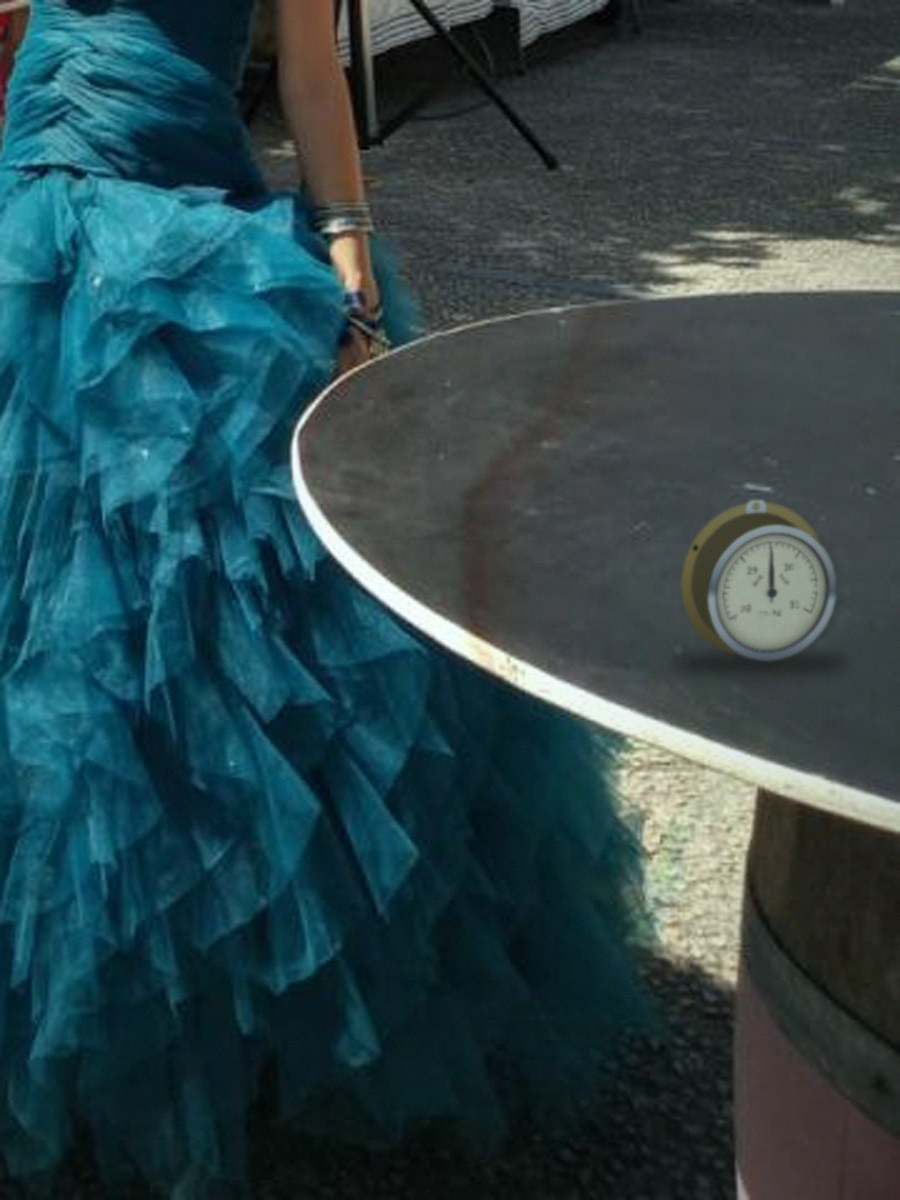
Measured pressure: 29.5 inHg
